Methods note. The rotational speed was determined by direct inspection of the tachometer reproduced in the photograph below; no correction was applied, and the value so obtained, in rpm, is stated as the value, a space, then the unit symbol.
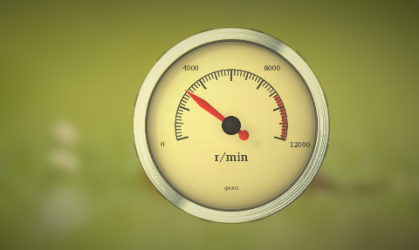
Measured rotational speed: 3000 rpm
